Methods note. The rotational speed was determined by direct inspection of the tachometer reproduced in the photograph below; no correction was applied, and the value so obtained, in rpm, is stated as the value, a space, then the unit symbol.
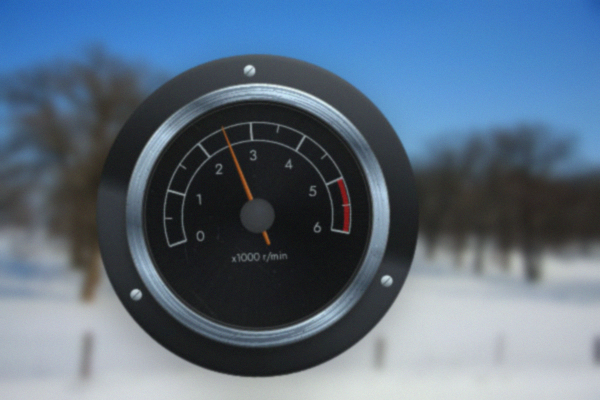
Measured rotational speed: 2500 rpm
